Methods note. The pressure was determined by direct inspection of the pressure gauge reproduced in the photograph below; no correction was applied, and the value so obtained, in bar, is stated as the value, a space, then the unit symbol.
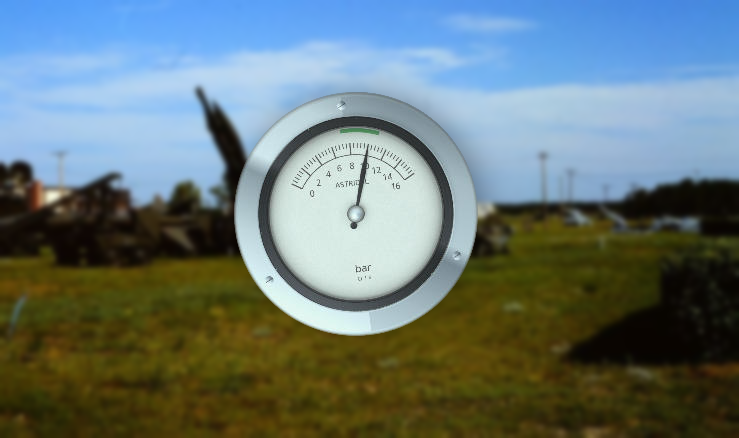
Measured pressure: 10 bar
